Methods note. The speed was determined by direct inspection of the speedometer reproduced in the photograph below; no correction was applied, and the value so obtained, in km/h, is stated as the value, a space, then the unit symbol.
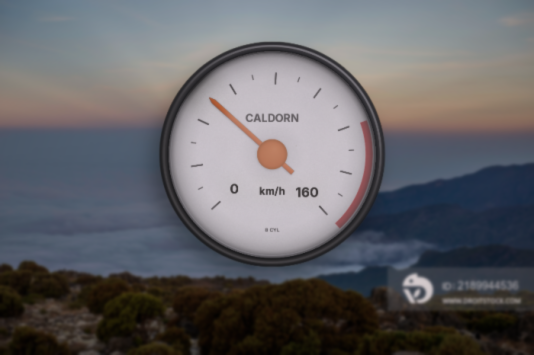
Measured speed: 50 km/h
